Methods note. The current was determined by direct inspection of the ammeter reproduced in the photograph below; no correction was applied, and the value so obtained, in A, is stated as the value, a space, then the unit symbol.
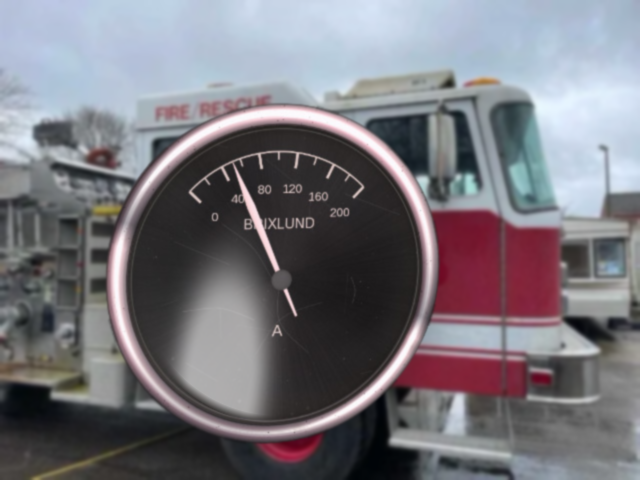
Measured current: 50 A
